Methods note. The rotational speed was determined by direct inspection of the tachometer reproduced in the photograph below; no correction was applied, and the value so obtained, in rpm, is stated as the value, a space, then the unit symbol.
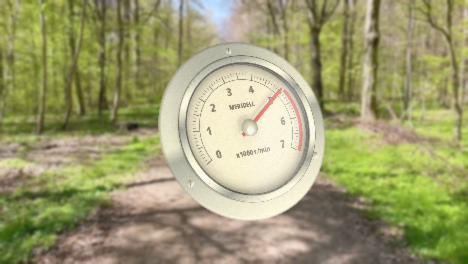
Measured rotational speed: 5000 rpm
